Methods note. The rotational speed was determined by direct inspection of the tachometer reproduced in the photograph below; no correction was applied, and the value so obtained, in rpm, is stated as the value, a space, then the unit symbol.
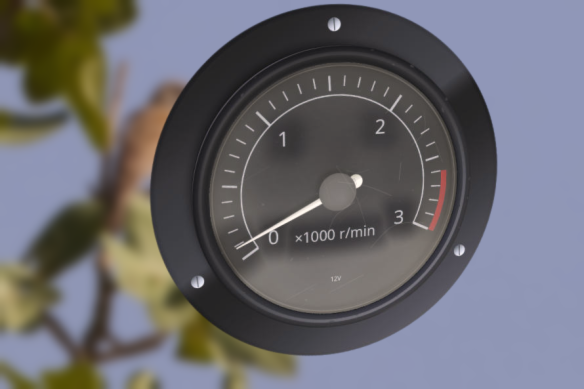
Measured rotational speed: 100 rpm
